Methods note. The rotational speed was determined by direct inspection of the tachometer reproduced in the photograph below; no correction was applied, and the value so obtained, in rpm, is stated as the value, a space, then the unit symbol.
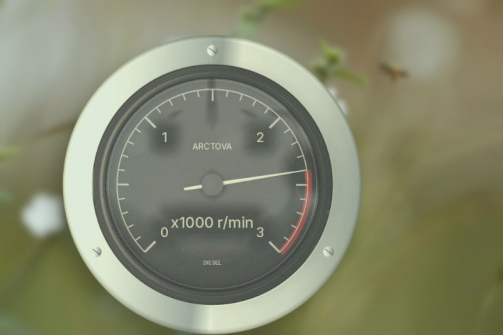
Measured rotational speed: 2400 rpm
